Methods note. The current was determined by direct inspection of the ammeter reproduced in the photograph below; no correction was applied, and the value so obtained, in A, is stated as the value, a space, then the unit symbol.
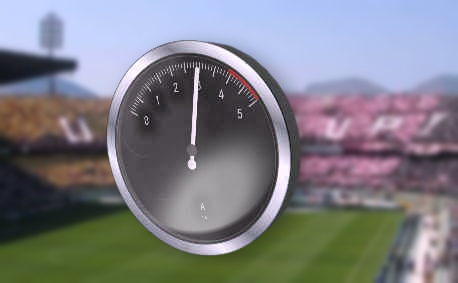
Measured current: 3 A
